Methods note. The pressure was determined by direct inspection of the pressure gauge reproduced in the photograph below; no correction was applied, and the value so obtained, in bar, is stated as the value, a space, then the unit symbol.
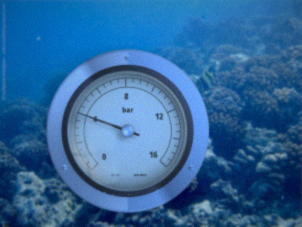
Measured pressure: 4 bar
